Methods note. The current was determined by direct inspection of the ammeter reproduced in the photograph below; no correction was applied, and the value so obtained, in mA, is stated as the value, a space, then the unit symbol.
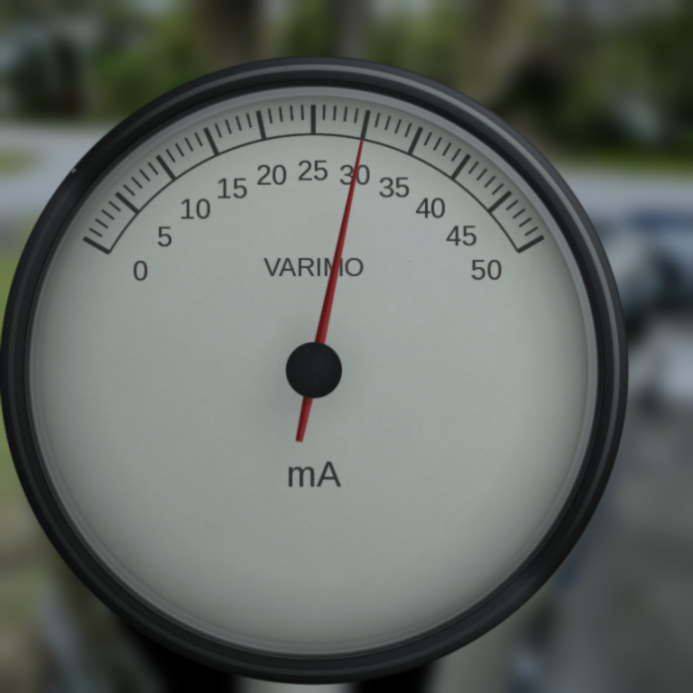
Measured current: 30 mA
